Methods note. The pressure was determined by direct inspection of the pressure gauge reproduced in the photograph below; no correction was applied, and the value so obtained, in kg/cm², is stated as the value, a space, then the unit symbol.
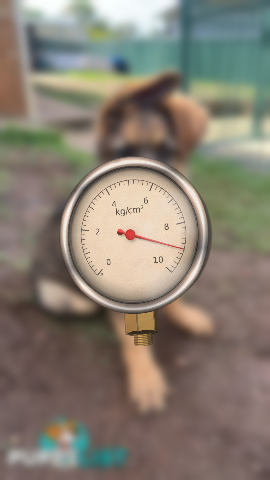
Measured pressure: 9 kg/cm²
